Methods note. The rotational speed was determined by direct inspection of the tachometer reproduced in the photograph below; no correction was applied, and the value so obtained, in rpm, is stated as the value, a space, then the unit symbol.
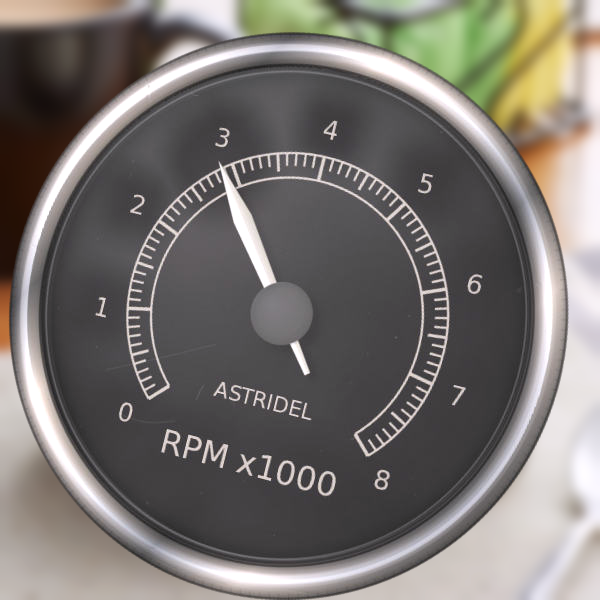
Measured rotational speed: 2900 rpm
